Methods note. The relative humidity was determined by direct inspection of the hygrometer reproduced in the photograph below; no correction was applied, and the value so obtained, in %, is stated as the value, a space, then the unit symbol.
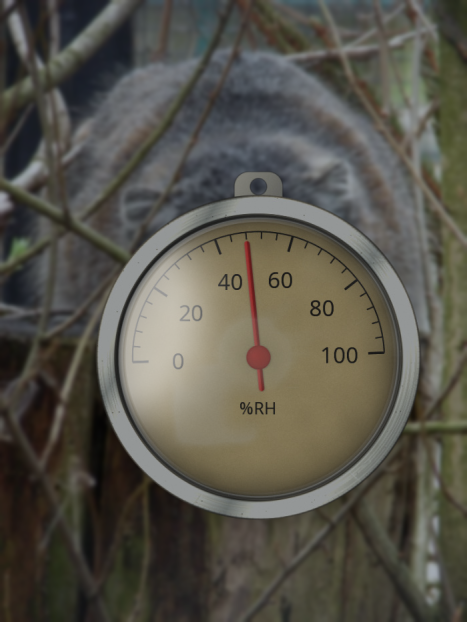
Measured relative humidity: 48 %
